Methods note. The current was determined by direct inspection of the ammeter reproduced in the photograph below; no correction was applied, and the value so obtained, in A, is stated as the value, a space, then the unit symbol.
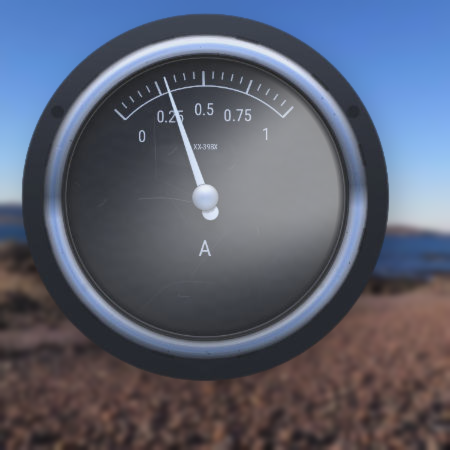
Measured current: 0.3 A
